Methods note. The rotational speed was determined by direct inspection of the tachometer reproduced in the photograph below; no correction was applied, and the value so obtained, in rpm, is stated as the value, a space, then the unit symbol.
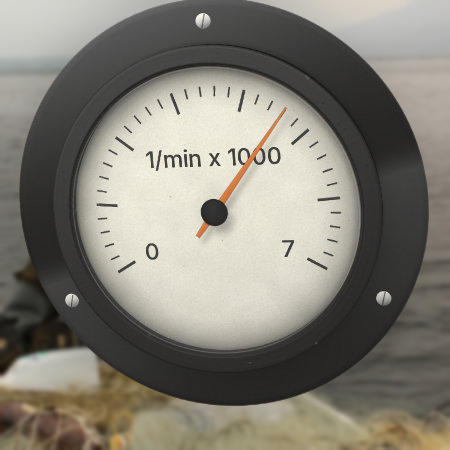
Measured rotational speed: 4600 rpm
